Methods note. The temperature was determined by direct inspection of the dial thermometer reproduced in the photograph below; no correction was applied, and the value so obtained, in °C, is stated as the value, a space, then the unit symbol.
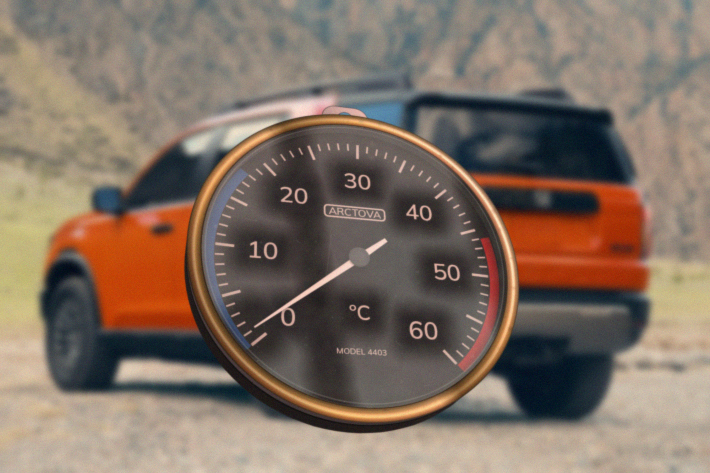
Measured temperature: 1 °C
